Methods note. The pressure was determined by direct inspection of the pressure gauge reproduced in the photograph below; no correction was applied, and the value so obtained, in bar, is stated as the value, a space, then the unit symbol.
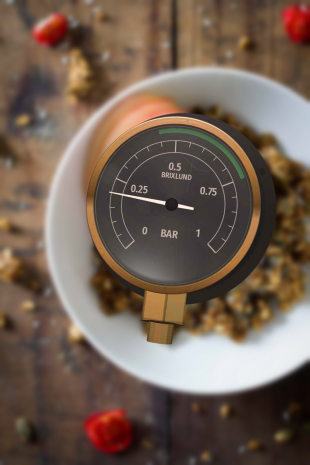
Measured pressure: 0.2 bar
